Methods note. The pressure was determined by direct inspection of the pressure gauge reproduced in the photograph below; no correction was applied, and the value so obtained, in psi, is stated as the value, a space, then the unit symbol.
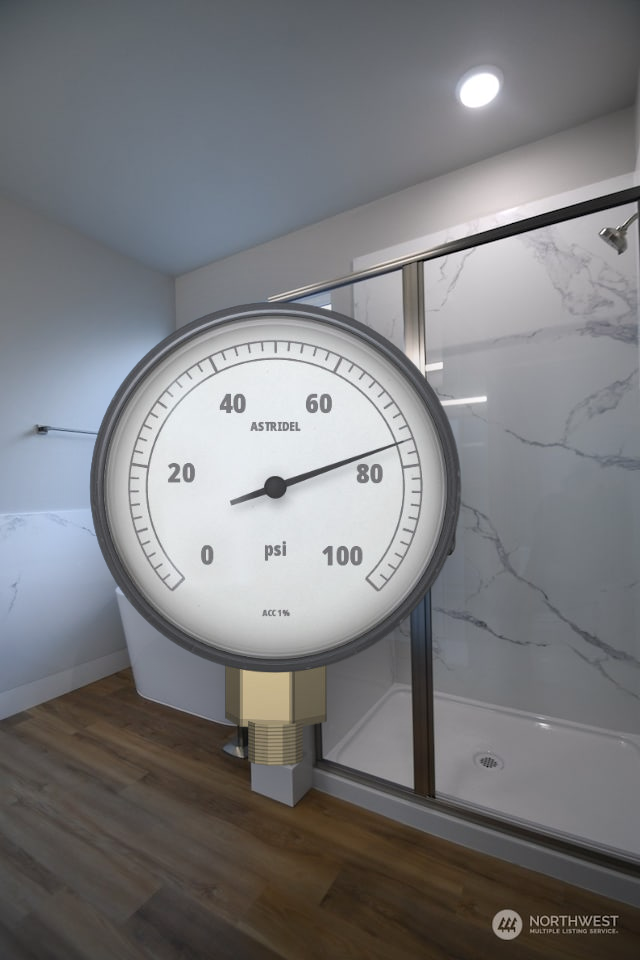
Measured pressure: 76 psi
